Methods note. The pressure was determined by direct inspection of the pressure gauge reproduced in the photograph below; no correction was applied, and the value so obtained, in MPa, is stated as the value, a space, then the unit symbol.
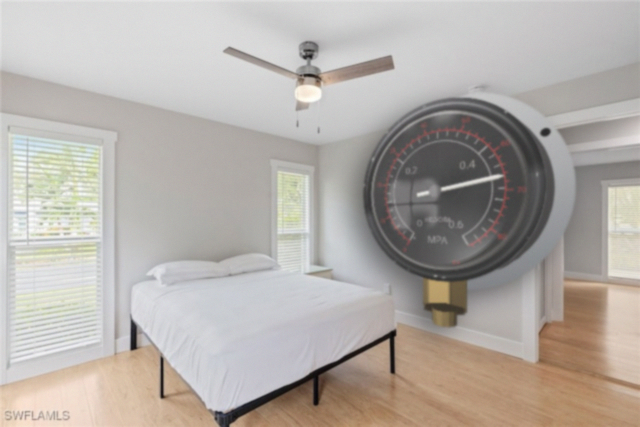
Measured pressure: 0.46 MPa
